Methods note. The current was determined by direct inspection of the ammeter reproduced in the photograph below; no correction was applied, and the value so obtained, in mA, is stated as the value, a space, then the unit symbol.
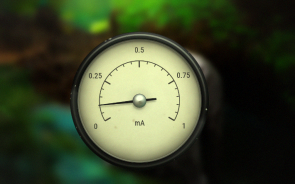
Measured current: 0.1 mA
